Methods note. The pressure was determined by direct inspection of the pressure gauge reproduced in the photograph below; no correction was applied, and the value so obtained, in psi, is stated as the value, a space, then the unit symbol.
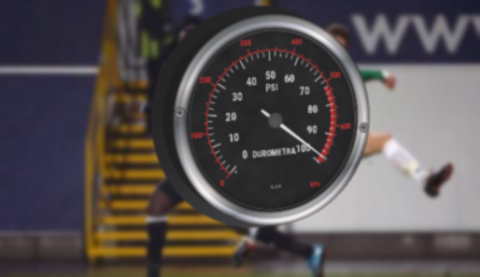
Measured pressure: 98 psi
